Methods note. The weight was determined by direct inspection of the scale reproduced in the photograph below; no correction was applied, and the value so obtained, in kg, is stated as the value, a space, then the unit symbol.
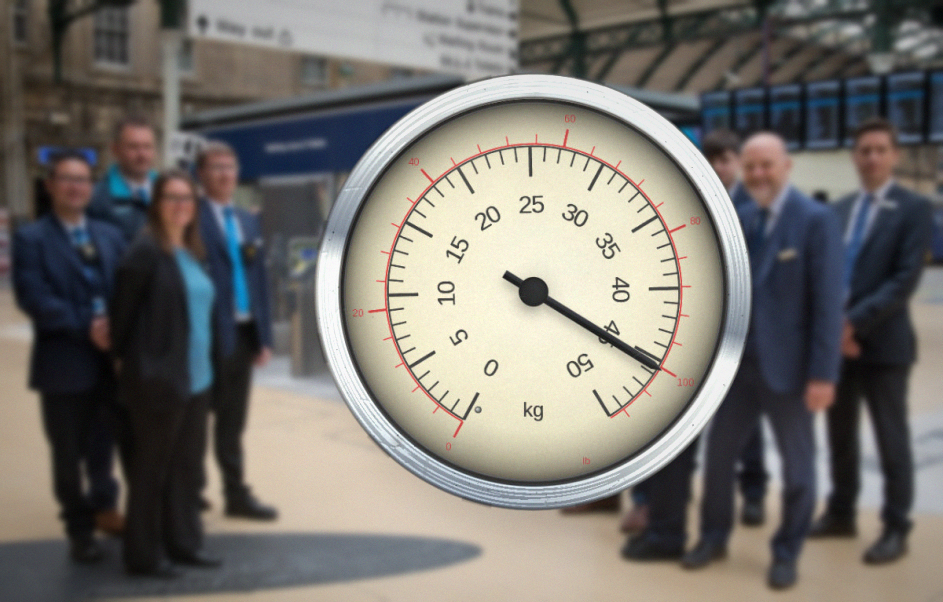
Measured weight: 45.5 kg
